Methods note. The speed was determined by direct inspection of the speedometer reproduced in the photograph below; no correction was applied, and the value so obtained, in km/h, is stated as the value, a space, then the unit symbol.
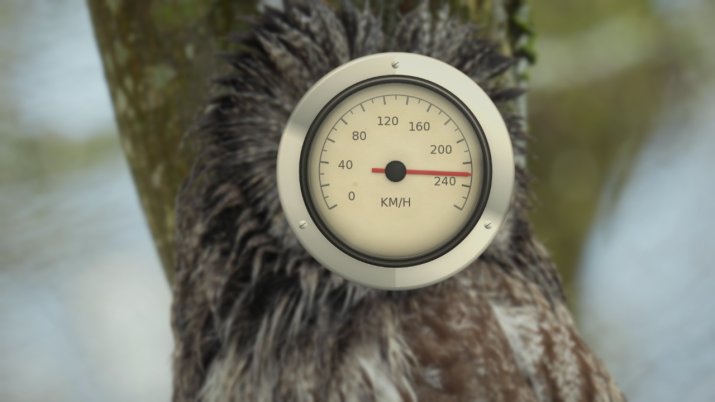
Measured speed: 230 km/h
